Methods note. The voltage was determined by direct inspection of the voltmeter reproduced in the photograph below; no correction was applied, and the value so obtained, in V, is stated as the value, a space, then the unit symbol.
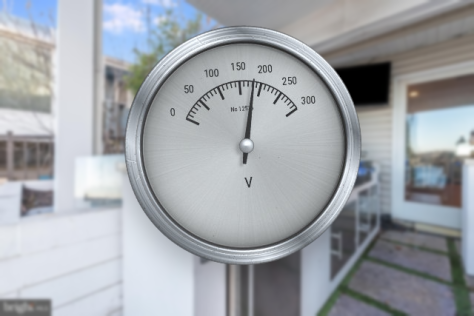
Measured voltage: 180 V
